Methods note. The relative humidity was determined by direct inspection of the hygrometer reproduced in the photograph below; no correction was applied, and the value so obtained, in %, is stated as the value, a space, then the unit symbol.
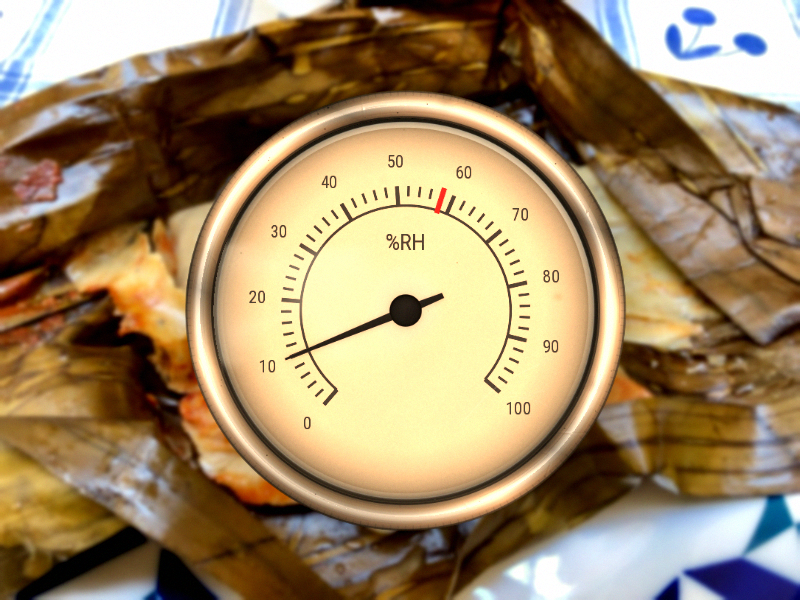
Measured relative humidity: 10 %
